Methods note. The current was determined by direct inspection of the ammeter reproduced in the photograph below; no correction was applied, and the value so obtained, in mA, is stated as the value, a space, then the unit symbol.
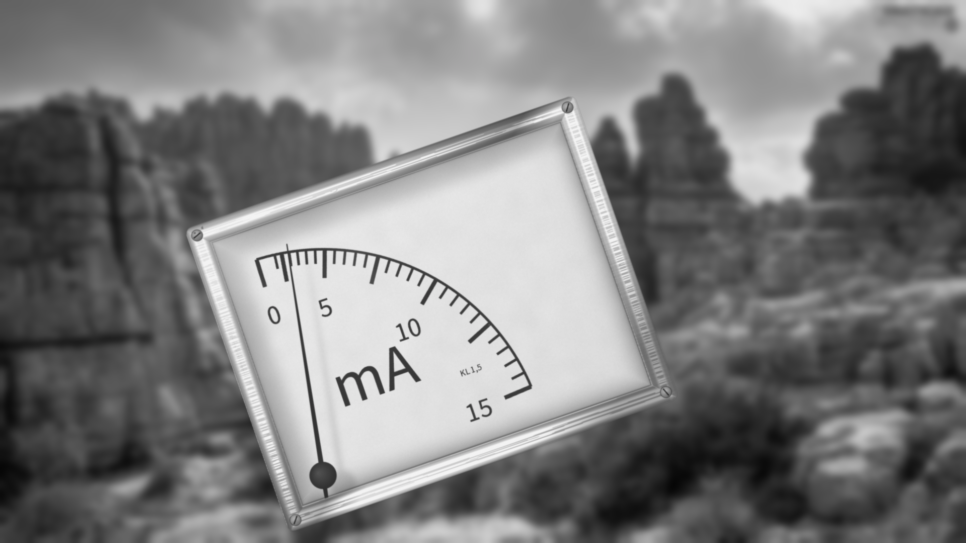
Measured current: 3 mA
